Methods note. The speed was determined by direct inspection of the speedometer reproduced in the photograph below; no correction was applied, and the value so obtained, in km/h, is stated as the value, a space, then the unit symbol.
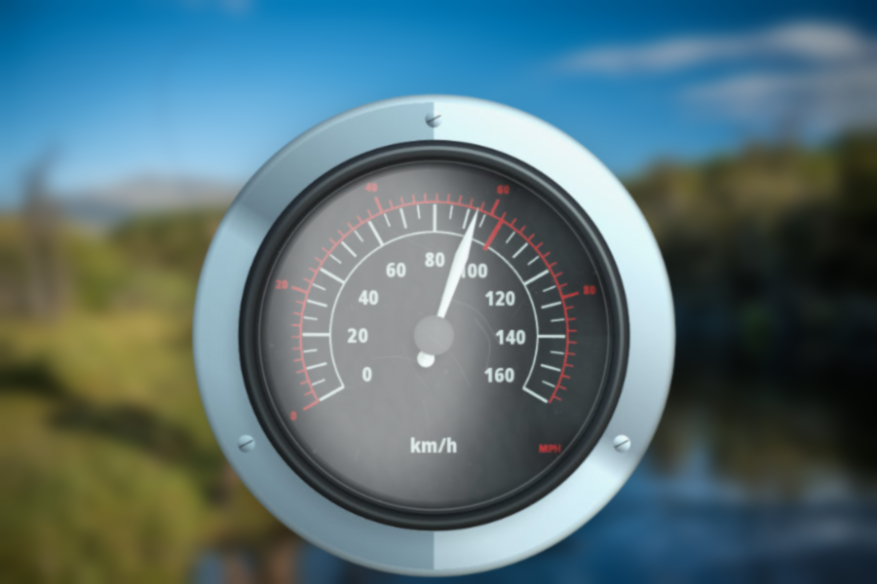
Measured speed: 92.5 km/h
